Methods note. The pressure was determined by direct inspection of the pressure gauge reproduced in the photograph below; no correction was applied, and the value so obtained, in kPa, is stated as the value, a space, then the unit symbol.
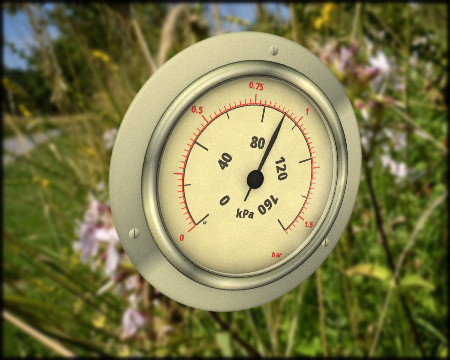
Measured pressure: 90 kPa
